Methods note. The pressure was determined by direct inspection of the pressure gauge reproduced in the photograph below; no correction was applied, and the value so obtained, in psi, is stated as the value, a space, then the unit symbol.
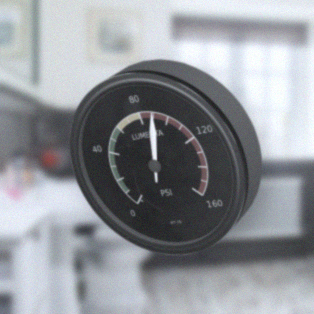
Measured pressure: 90 psi
